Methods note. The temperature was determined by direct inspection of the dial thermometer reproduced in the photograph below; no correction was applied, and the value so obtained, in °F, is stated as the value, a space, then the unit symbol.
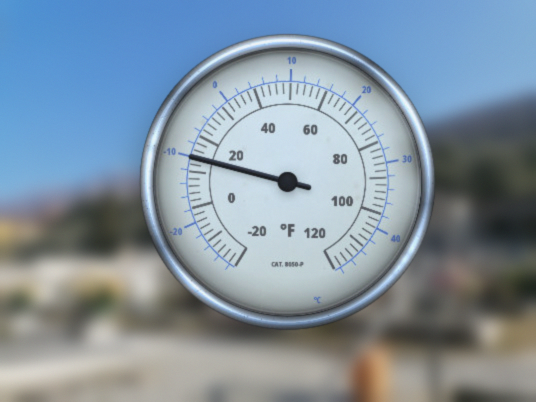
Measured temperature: 14 °F
